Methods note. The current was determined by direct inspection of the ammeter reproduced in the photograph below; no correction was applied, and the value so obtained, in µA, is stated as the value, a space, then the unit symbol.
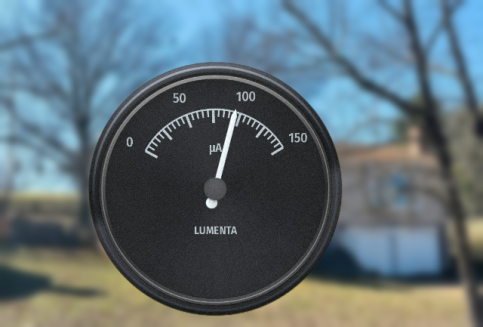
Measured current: 95 µA
